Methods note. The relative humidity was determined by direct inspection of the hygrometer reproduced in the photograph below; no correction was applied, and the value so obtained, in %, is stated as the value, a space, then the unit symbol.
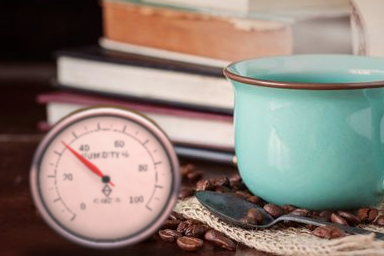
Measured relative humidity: 35 %
